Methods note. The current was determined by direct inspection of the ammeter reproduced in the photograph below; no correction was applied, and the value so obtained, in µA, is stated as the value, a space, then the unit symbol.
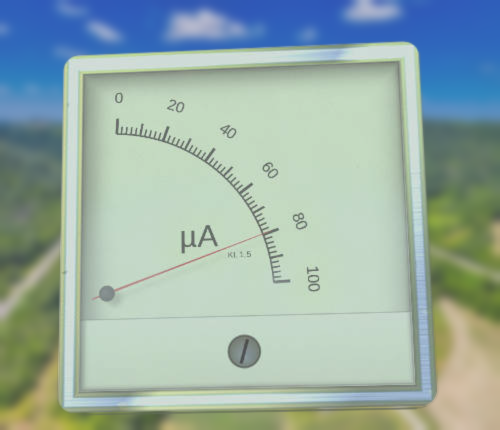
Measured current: 80 µA
